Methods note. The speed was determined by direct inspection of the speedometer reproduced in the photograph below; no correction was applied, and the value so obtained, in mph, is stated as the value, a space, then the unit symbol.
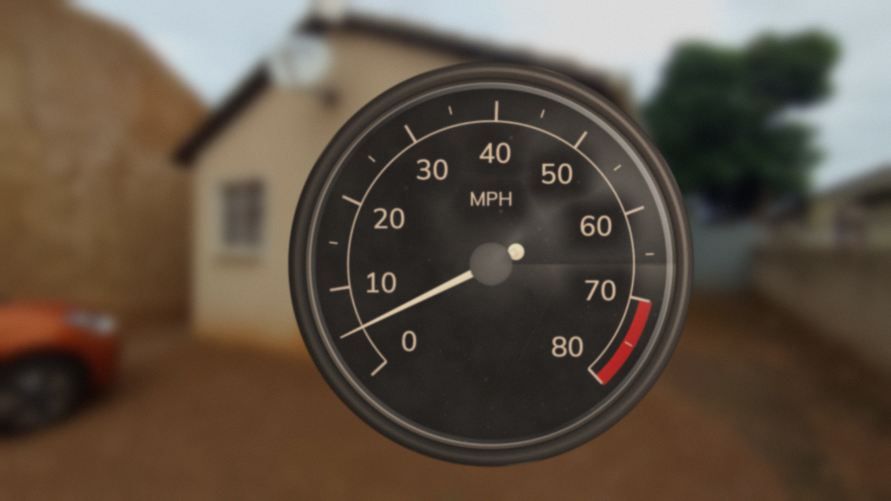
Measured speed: 5 mph
